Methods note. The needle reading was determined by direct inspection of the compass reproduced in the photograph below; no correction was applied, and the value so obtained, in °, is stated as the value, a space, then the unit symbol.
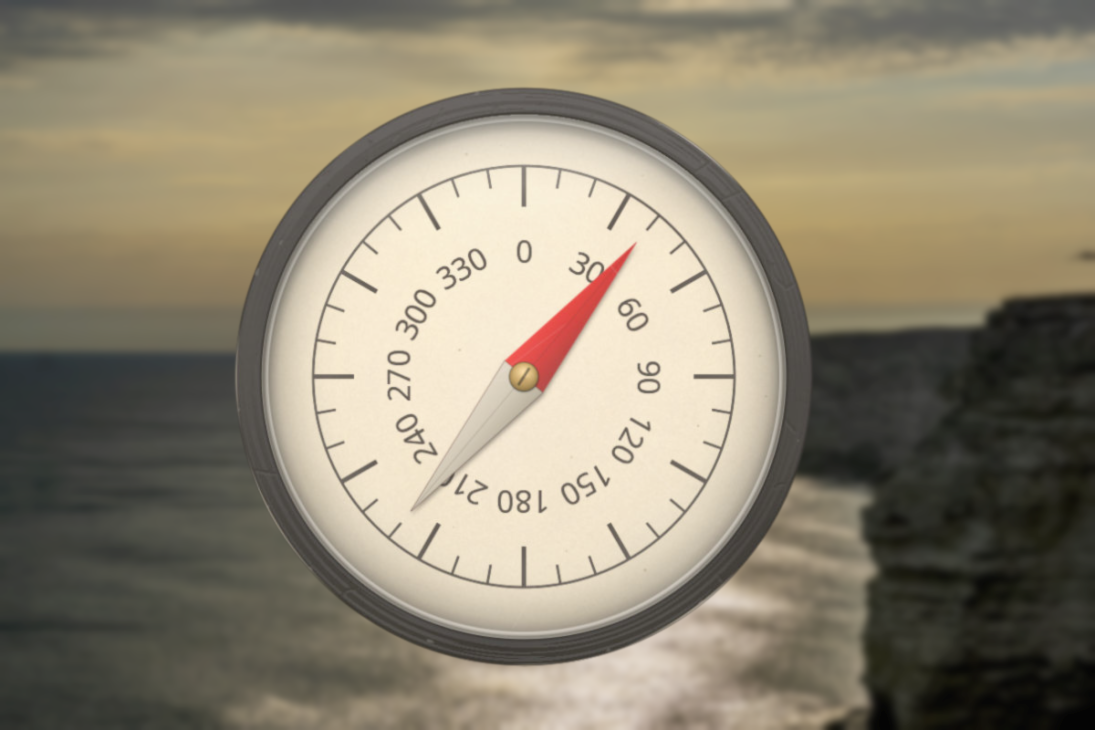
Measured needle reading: 40 °
